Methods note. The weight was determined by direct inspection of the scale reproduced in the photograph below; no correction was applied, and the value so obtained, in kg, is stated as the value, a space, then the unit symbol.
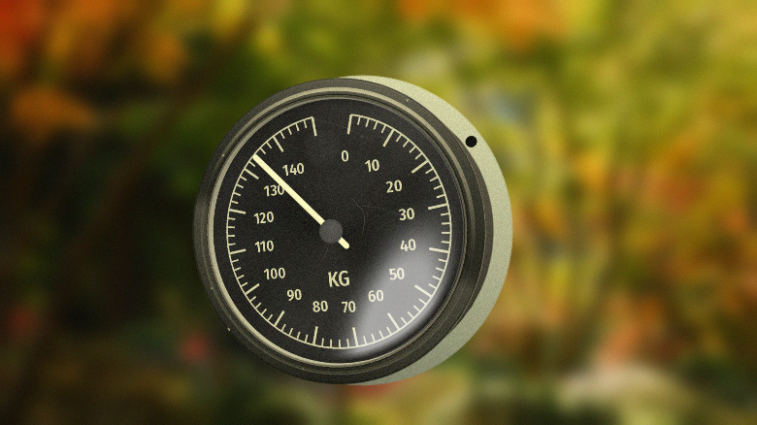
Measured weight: 134 kg
